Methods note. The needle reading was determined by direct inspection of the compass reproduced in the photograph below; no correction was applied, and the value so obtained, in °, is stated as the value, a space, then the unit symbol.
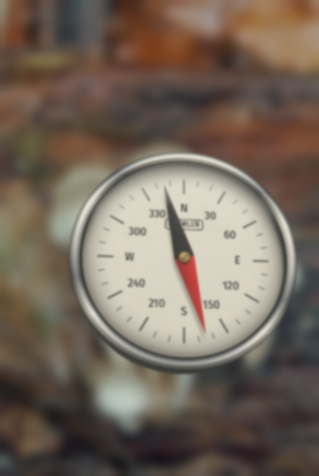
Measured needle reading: 165 °
